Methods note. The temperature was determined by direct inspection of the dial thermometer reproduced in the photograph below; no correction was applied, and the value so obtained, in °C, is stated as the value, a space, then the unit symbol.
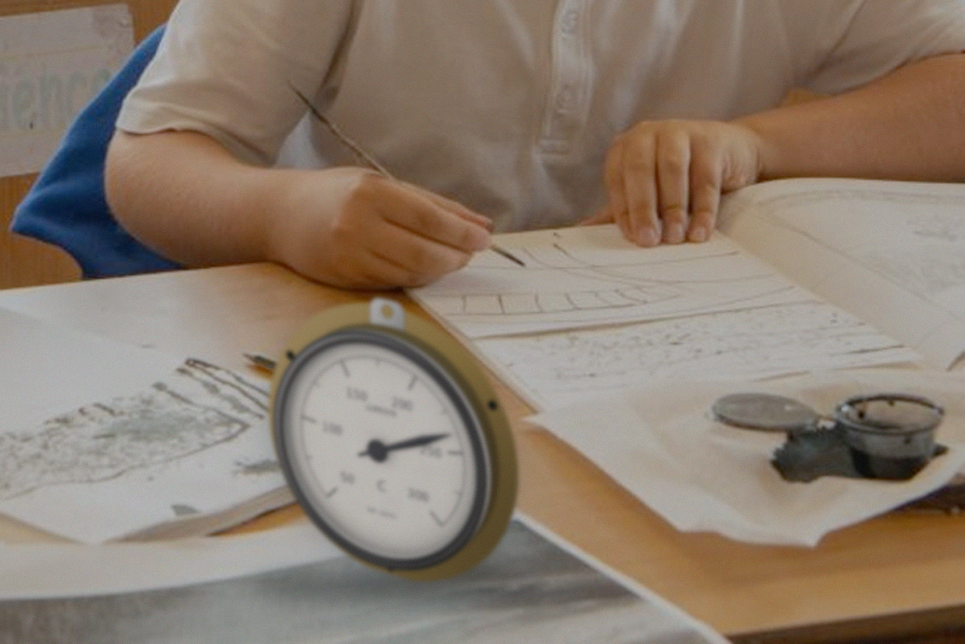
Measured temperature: 237.5 °C
